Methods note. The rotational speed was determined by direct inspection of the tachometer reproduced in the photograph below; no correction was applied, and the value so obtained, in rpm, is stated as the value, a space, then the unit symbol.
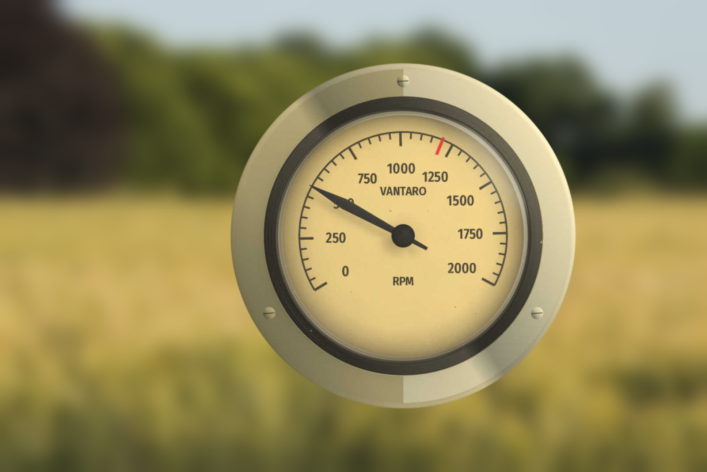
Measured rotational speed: 500 rpm
